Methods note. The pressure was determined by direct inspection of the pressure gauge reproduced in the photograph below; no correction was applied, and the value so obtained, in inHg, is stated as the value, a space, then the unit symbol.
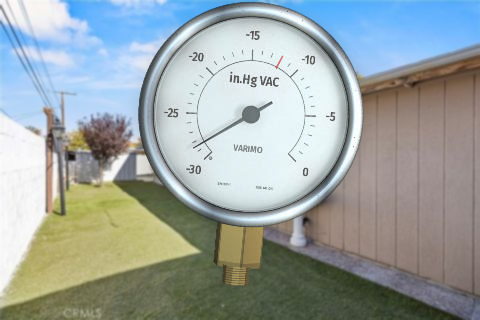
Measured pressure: -28.5 inHg
